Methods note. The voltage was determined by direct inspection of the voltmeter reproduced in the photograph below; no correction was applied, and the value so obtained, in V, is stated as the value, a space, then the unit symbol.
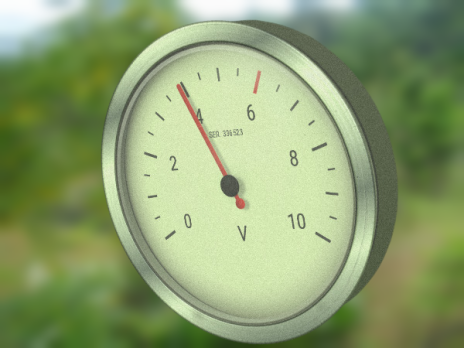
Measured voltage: 4 V
